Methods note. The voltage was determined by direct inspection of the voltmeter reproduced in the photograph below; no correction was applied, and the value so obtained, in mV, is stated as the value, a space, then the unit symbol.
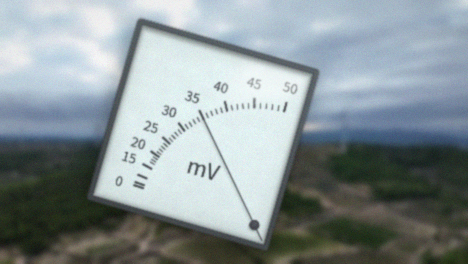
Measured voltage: 35 mV
